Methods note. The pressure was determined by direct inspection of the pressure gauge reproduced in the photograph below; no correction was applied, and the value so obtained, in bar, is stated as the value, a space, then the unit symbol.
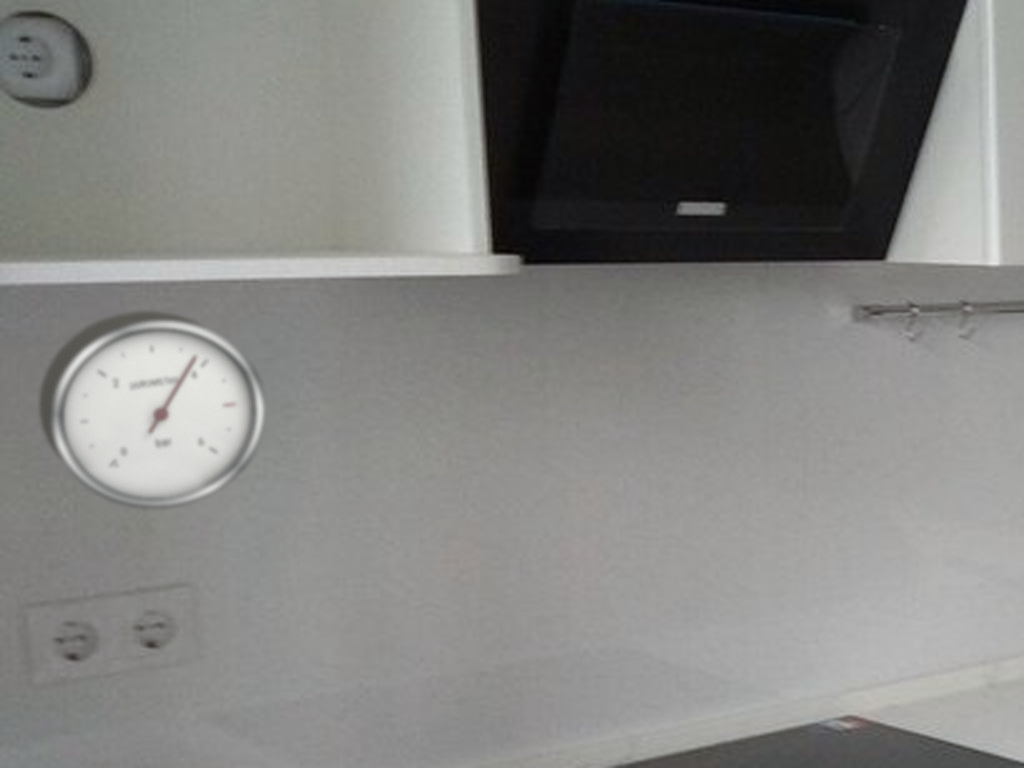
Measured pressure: 3.75 bar
